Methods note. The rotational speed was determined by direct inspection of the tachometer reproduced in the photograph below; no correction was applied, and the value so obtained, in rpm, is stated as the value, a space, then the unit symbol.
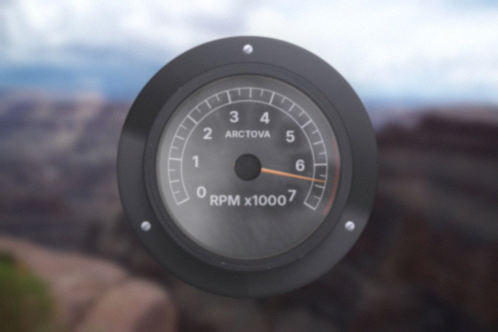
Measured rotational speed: 6375 rpm
